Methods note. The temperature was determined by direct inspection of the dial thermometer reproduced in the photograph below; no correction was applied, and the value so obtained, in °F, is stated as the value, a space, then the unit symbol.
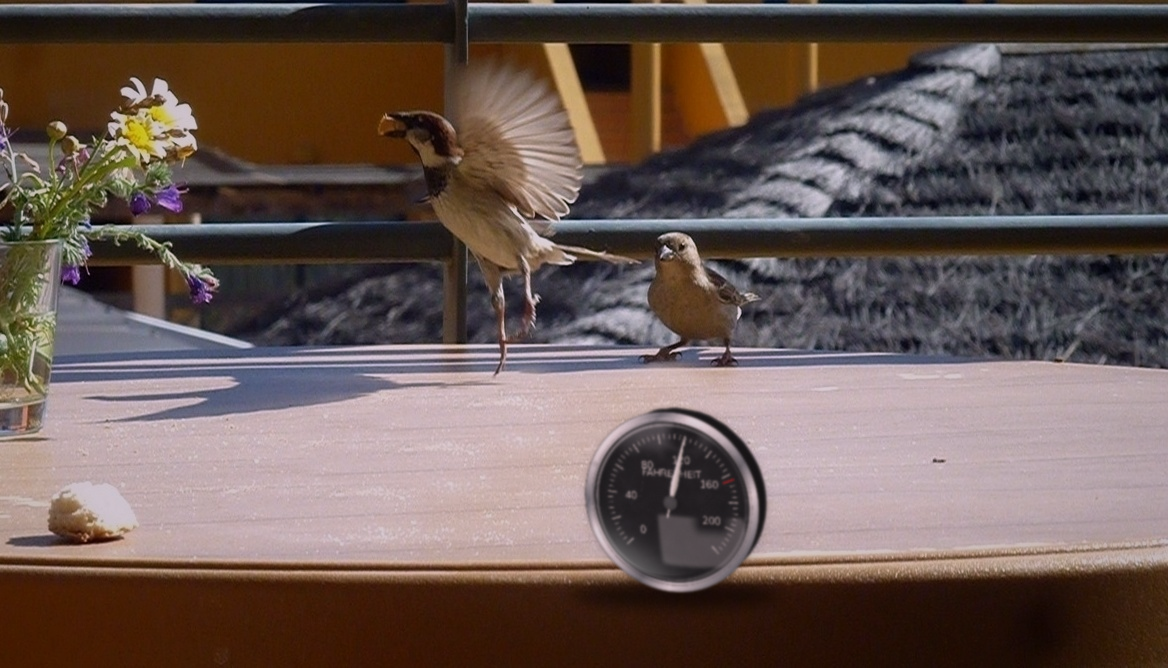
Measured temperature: 120 °F
